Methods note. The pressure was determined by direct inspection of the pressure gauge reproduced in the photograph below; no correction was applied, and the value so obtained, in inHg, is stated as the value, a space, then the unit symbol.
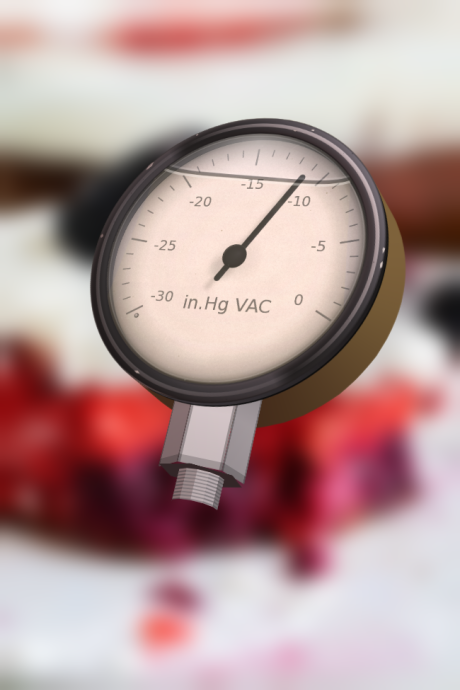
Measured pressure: -11 inHg
